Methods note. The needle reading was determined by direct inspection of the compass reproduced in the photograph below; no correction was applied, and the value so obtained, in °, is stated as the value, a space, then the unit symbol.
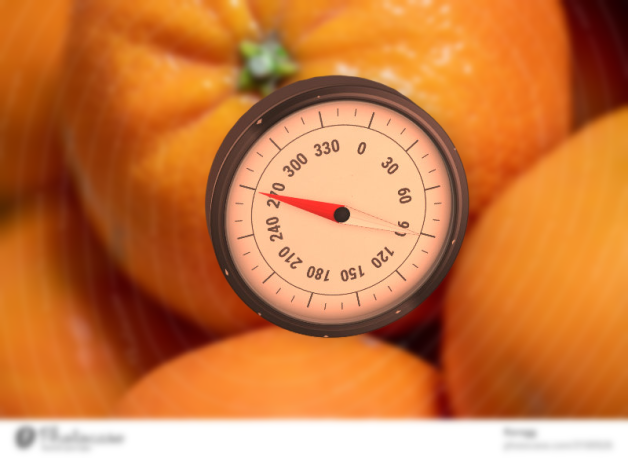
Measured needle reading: 270 °
